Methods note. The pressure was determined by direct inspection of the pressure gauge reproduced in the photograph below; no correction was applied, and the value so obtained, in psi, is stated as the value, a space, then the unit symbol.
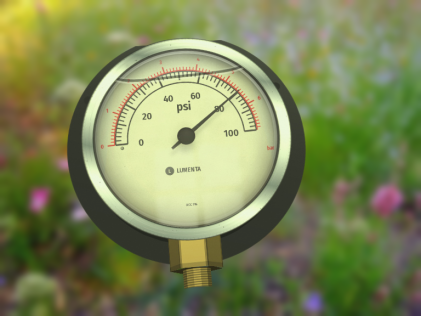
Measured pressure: 80 psi
